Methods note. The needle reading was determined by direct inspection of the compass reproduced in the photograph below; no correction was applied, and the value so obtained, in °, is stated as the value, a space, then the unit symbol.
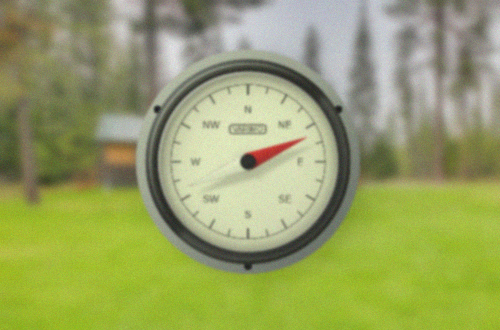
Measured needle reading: 67.5 °
